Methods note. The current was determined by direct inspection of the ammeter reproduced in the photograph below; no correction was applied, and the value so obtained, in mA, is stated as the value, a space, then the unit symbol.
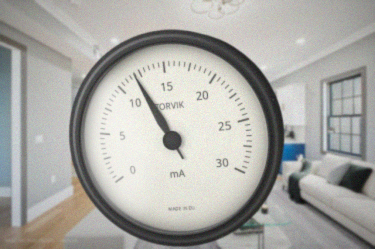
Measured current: 12 mA
